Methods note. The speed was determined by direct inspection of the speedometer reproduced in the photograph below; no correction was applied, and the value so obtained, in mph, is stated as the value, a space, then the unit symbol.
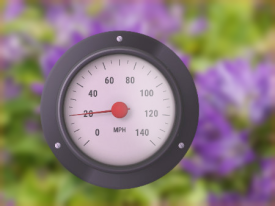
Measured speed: 20 mph
